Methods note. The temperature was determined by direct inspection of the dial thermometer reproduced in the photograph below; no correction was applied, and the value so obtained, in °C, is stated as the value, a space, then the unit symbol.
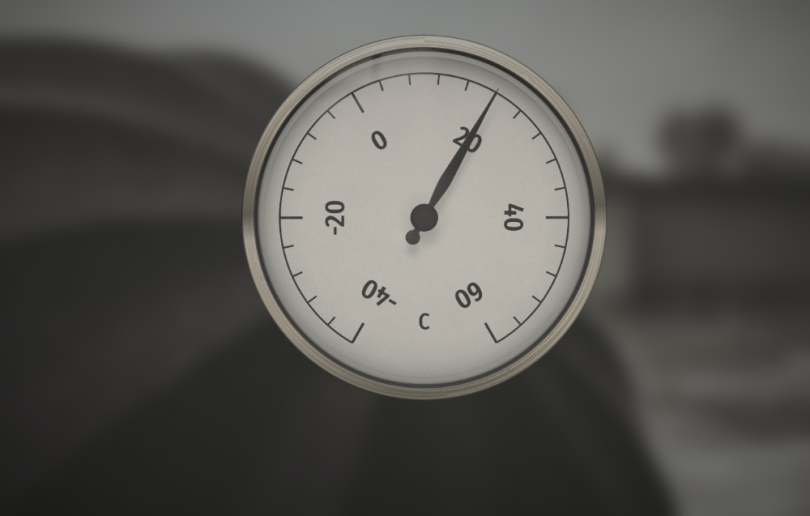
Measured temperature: 20 °C
